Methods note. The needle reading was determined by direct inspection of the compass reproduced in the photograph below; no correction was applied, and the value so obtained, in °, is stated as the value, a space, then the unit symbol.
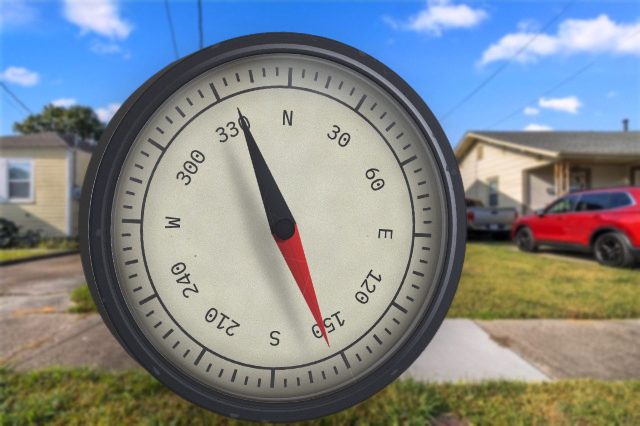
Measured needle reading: 155 °
